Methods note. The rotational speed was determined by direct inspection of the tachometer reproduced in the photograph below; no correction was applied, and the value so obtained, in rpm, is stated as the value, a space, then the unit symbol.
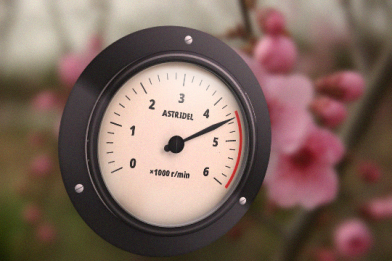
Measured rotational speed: 4500 rpm
